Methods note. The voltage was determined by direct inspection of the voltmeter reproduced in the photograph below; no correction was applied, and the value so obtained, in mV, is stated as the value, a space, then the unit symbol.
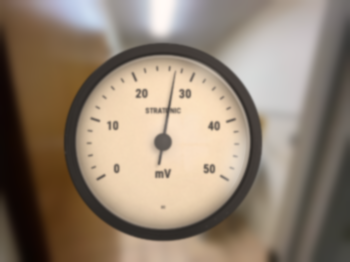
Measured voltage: 27 mV
